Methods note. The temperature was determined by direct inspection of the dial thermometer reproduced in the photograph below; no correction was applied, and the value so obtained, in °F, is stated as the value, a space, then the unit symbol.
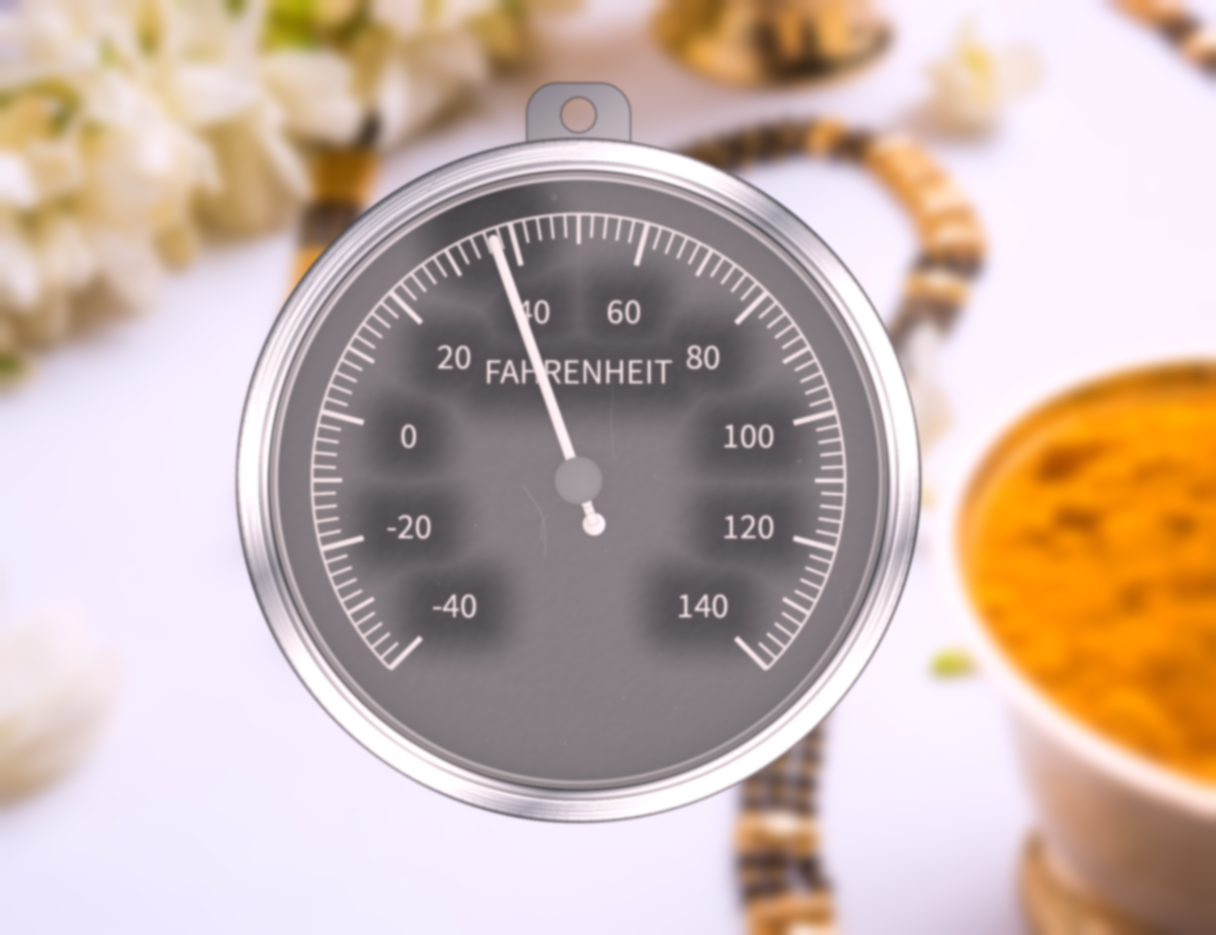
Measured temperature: 37 °F
